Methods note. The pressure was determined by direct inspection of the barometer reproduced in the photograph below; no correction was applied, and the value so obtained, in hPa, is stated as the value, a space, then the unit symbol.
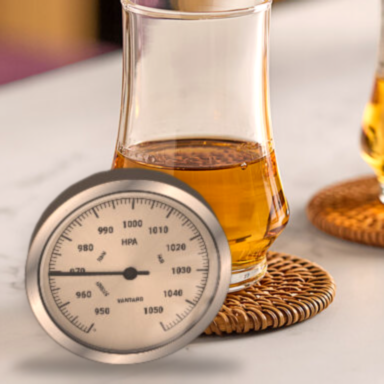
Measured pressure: 970 hPa
